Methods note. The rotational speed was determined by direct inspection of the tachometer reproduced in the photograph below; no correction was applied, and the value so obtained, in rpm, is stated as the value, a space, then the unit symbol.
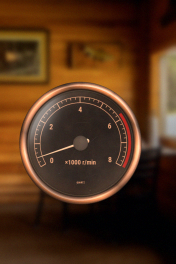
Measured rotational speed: 400 rpm
